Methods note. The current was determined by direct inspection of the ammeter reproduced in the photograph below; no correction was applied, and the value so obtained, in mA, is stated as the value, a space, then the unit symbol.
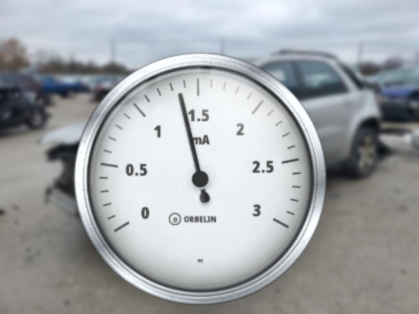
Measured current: 1.35 mA
